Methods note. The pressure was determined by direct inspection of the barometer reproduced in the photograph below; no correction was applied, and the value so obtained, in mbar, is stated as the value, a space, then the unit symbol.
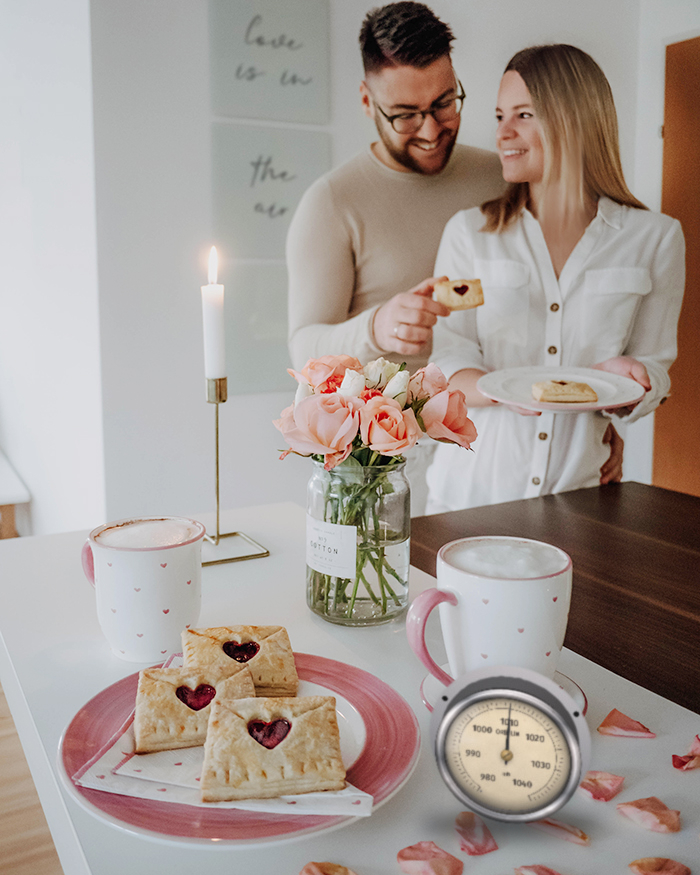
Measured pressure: 1010 mbar
